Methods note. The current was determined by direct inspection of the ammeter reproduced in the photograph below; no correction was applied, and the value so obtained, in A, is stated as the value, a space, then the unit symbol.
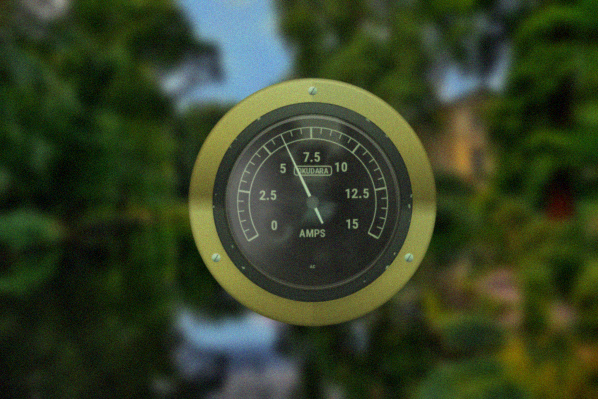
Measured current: 6 A
